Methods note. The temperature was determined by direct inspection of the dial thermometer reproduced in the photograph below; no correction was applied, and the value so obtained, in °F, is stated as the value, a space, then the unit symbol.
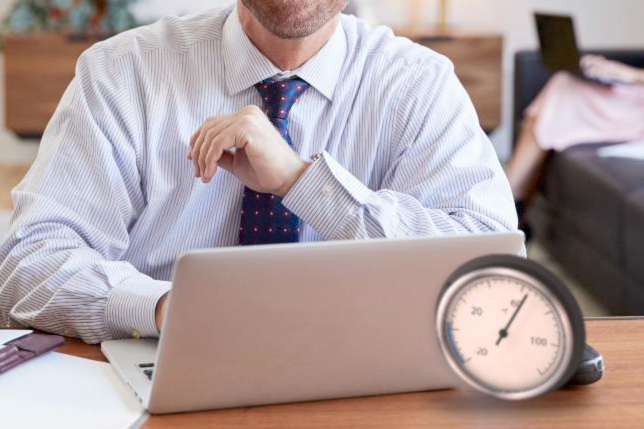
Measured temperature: 64 °F
